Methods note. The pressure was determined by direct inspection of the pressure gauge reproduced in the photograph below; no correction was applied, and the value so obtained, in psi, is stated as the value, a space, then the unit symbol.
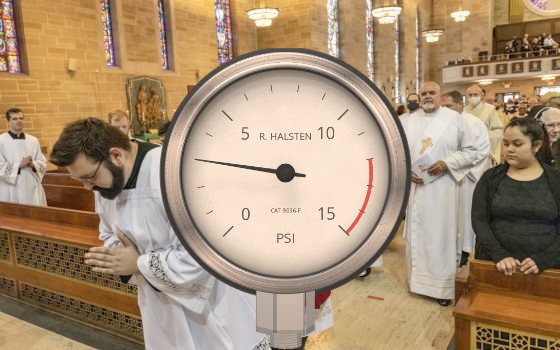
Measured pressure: 3 psi
